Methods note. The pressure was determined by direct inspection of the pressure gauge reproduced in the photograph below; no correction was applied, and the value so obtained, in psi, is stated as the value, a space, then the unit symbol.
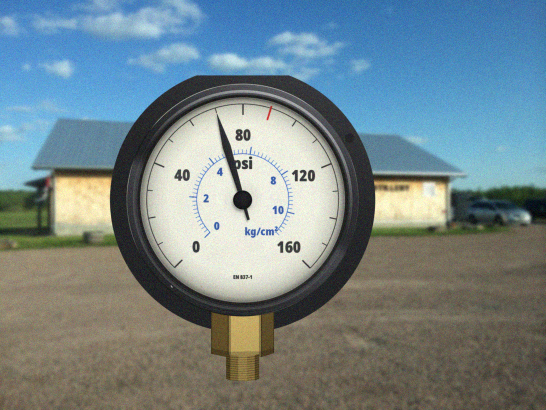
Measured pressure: 70 psi
